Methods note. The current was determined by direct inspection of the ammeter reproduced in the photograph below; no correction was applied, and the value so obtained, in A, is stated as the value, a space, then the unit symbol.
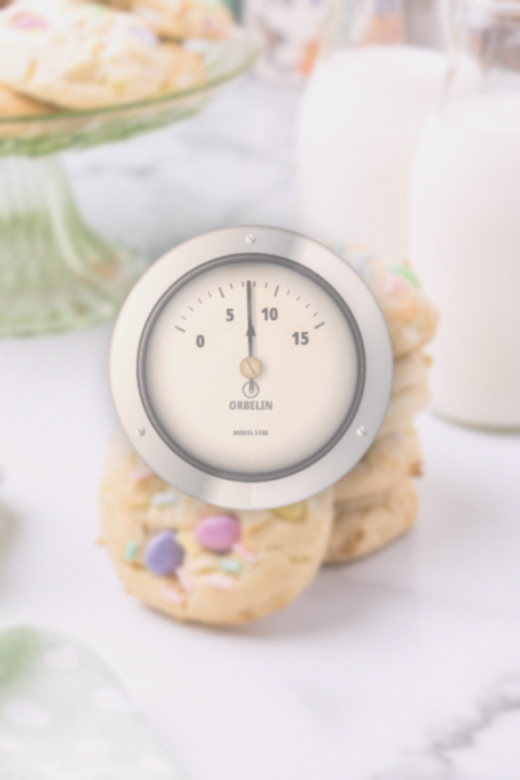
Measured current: 7.5 A
